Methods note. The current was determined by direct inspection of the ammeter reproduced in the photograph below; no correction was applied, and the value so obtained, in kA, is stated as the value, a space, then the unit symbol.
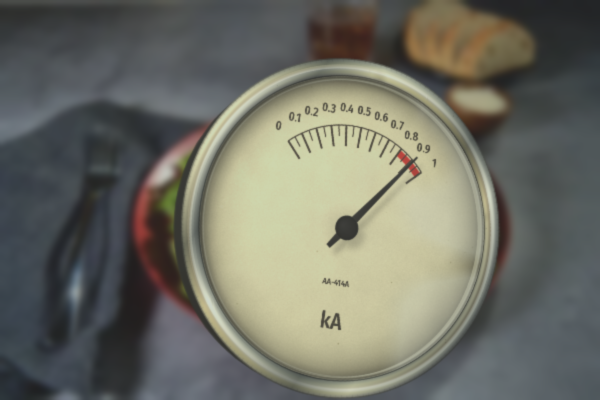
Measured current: 0.9 kA
